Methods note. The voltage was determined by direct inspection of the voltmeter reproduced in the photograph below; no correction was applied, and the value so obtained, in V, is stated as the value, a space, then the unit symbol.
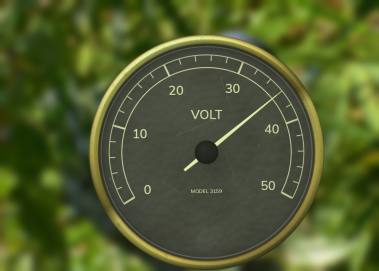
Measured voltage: 36 V
